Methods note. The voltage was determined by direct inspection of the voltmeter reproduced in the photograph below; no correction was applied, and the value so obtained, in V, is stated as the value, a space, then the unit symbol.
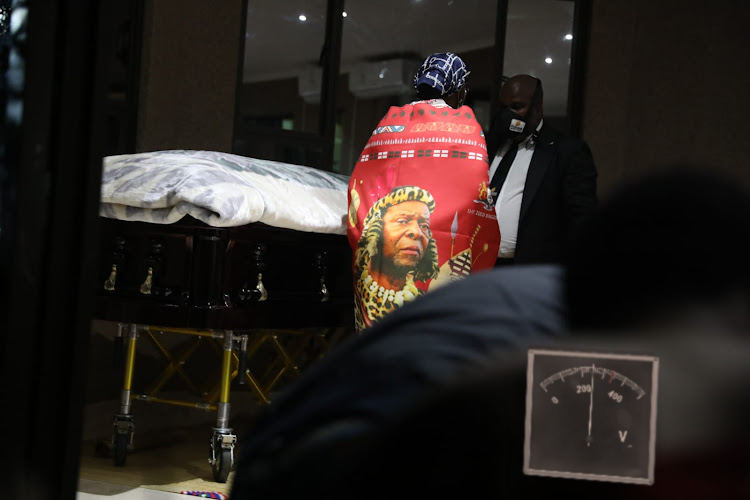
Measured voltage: 250 V
